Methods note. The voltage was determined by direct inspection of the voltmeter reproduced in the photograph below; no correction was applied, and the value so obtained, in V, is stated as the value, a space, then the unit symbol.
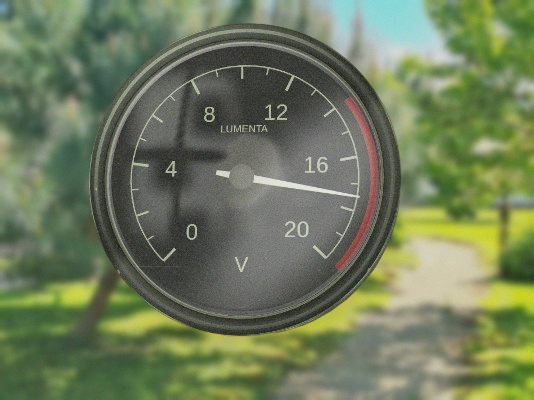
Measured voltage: 17.5 V
